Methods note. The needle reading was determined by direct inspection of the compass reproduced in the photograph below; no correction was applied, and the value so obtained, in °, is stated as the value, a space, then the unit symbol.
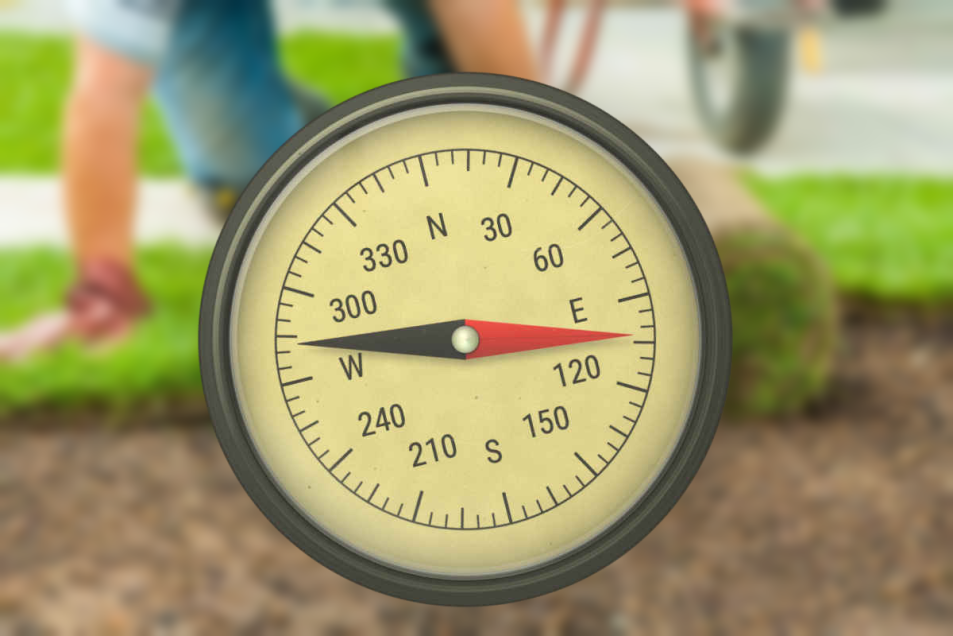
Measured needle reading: 102.5 °
